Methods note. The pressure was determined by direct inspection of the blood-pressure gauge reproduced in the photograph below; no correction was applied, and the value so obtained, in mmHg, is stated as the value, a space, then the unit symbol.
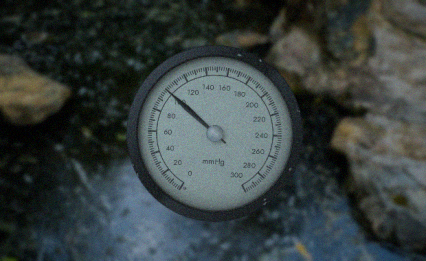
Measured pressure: 100 mmHg
